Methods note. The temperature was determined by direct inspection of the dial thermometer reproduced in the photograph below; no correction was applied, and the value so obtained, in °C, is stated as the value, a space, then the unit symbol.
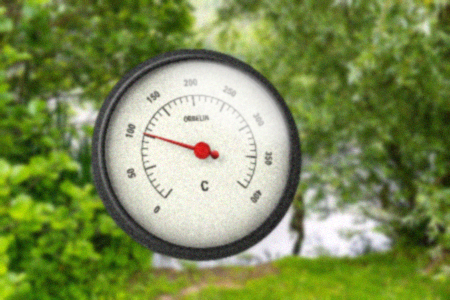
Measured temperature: 100 °C
